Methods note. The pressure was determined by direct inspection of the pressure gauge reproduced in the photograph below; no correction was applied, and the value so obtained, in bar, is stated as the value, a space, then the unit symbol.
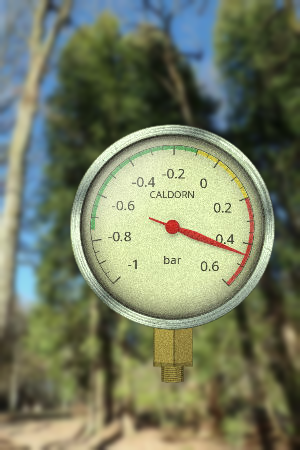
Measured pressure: 0.45 bar
